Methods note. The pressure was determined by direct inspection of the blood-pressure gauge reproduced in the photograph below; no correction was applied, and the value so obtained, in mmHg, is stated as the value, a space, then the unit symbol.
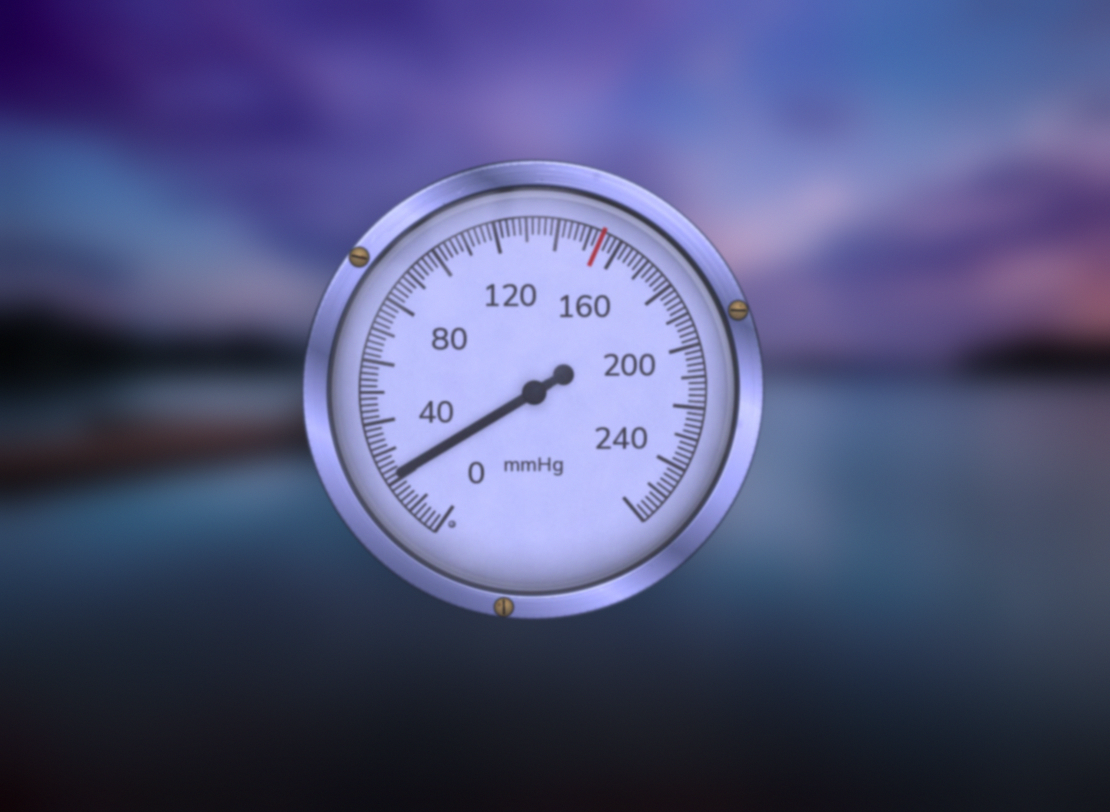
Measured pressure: 22 mmHg
